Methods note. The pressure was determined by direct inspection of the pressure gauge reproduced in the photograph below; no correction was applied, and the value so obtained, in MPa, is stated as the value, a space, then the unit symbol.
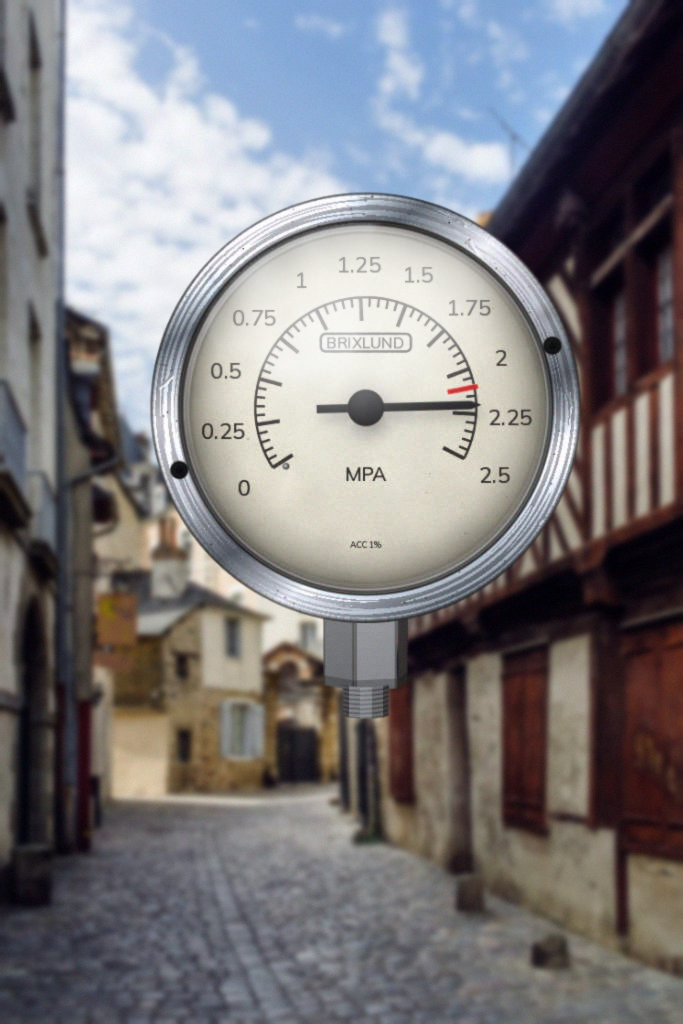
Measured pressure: 2.2 MPa
